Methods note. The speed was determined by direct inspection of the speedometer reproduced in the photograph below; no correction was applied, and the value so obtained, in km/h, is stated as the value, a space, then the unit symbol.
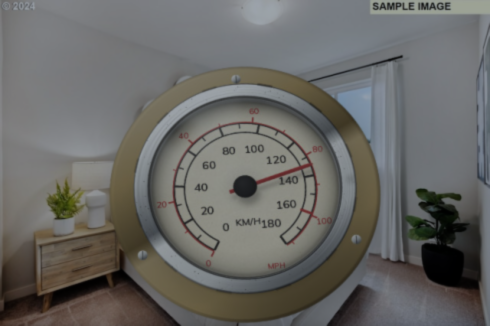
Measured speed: 135 km/h
